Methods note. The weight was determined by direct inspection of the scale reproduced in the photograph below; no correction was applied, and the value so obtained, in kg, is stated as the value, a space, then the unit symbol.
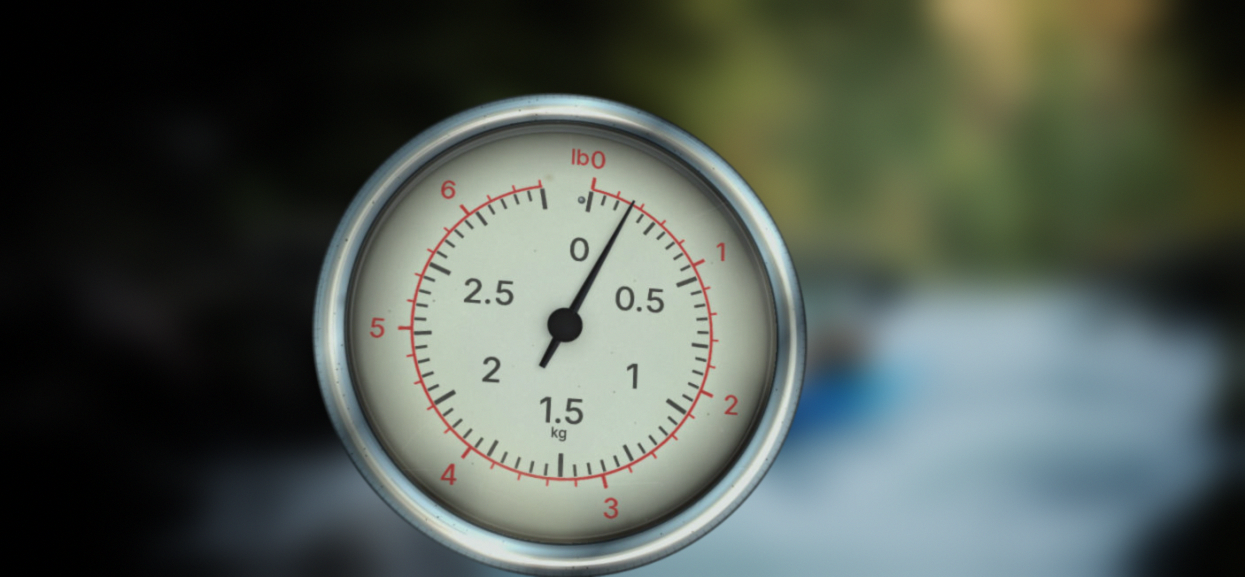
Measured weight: 0.15 kg
